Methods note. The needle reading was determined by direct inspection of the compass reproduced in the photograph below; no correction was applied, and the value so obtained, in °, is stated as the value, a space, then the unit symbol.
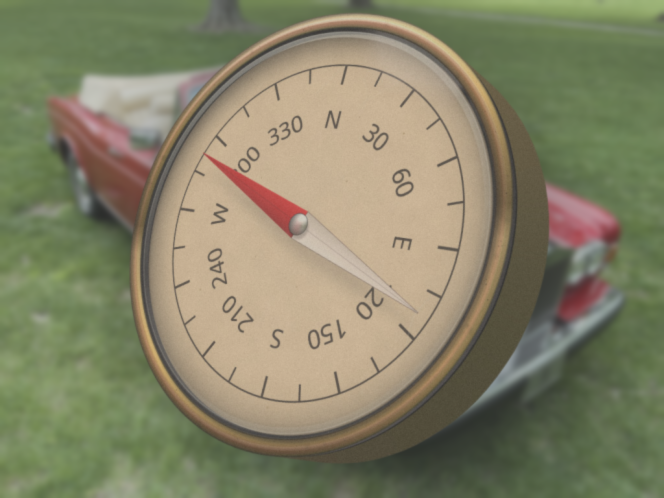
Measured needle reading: 292.5 °
